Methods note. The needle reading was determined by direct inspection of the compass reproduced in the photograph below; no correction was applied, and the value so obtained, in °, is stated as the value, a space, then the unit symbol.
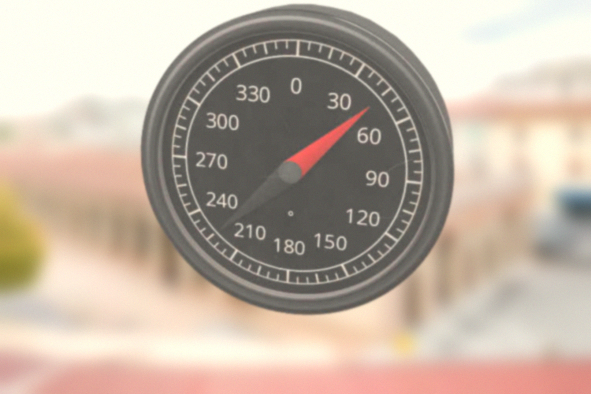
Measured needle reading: 45 °
